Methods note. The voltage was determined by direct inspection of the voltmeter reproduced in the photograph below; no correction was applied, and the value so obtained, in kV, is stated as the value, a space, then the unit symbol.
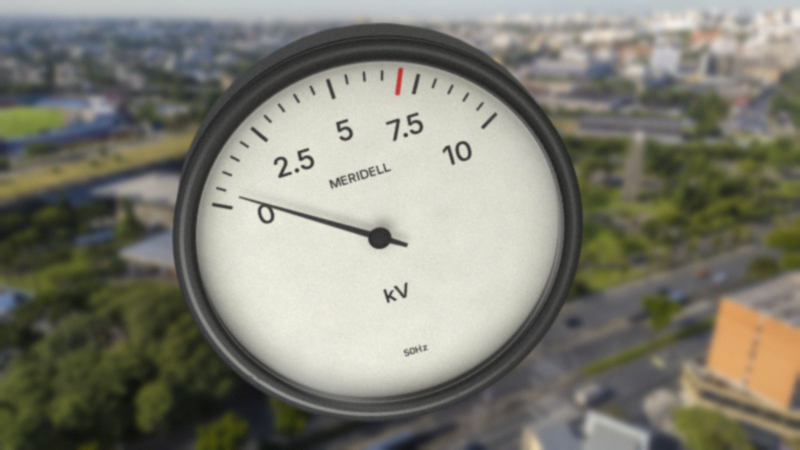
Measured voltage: 0.5 kV
